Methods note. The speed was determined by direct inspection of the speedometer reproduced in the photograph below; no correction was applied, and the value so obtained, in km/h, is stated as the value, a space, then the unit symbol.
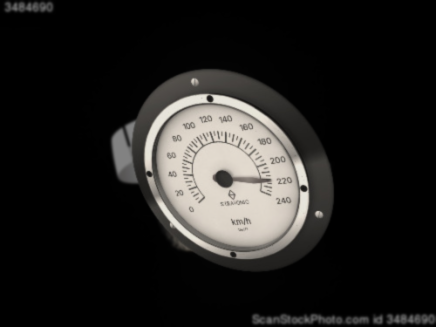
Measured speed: 220 km/h
